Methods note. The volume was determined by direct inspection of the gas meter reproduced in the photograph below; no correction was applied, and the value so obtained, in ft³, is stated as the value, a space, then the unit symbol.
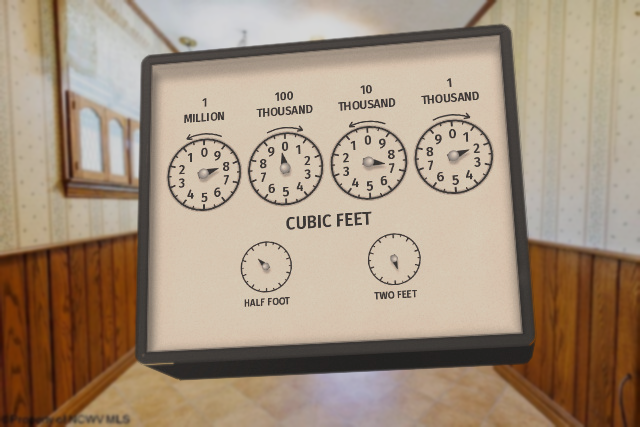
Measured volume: 797200 ft³
